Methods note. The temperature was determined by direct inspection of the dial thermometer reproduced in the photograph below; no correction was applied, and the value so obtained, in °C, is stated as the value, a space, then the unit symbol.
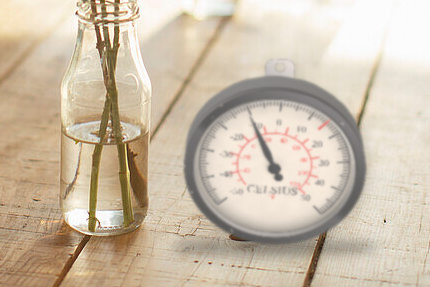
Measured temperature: -10 °C
